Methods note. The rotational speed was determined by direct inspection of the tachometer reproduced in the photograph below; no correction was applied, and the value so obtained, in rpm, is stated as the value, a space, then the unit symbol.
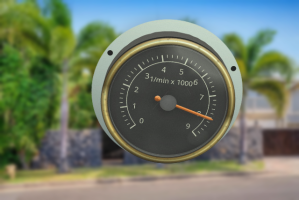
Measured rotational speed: 8000 rpm
